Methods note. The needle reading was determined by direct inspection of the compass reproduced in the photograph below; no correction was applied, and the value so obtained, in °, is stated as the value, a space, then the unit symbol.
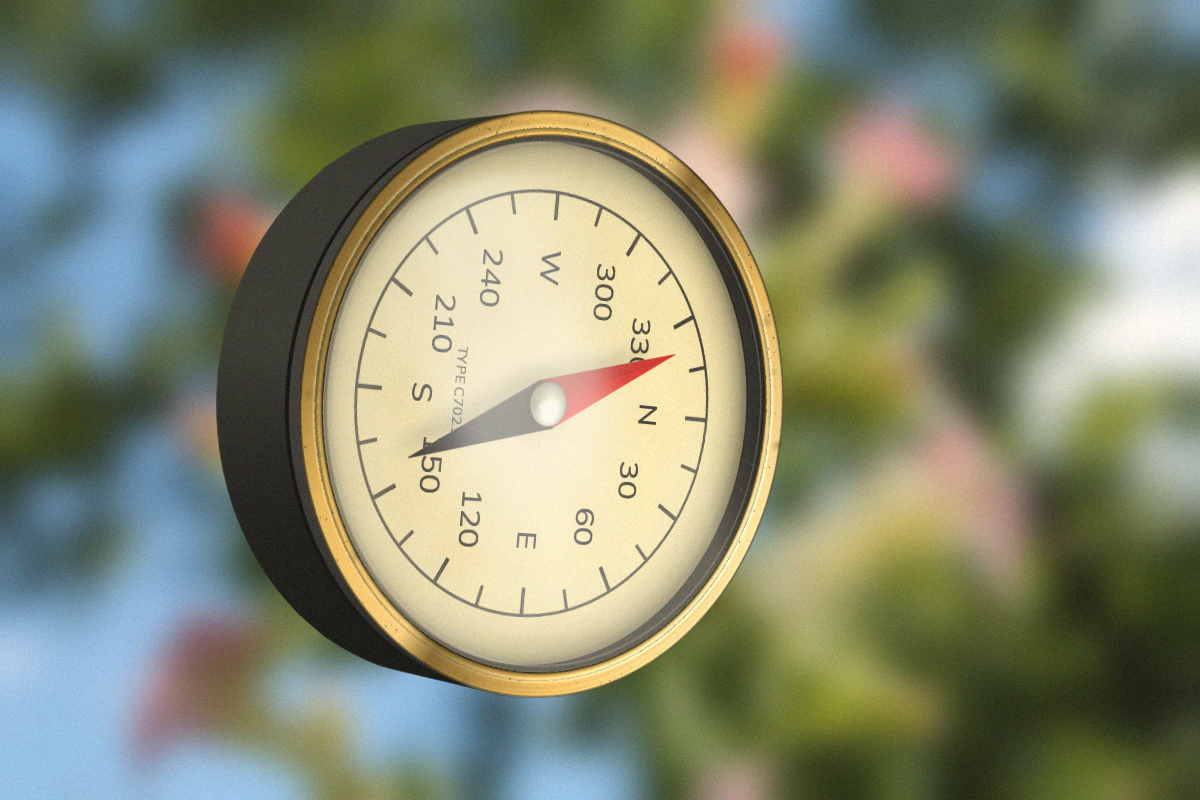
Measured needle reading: 337.5 °
